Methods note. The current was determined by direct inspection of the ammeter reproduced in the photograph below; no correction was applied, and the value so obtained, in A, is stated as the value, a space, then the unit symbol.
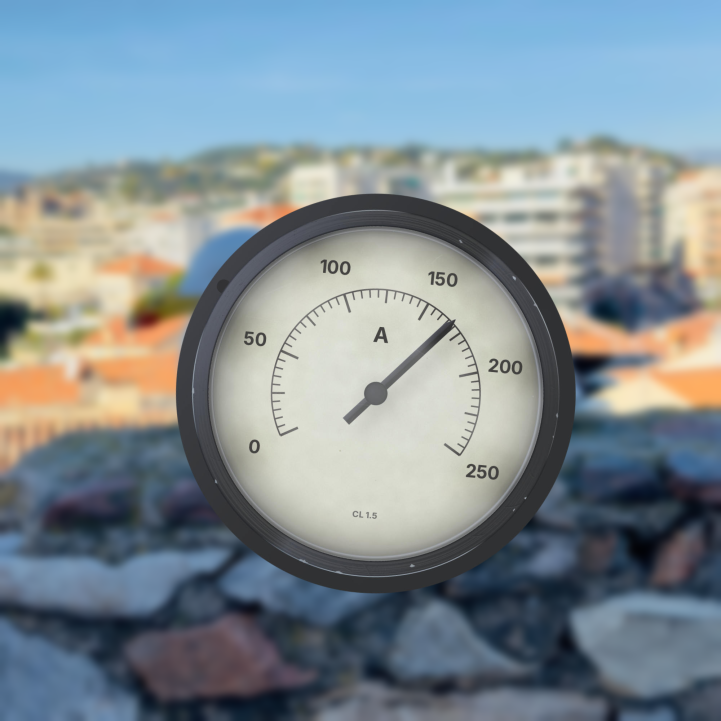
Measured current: 167.5 A
